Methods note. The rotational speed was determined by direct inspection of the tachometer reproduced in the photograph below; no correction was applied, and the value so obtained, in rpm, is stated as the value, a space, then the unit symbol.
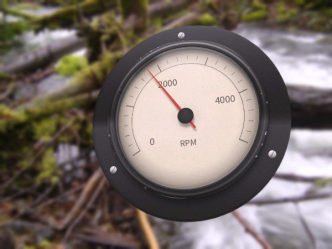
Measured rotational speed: 1800 rpm
